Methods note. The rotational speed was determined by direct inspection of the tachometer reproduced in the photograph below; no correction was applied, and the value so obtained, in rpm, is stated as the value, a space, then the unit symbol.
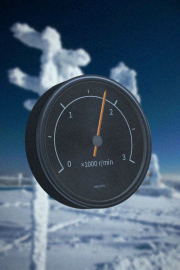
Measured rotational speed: 1750 rpm
